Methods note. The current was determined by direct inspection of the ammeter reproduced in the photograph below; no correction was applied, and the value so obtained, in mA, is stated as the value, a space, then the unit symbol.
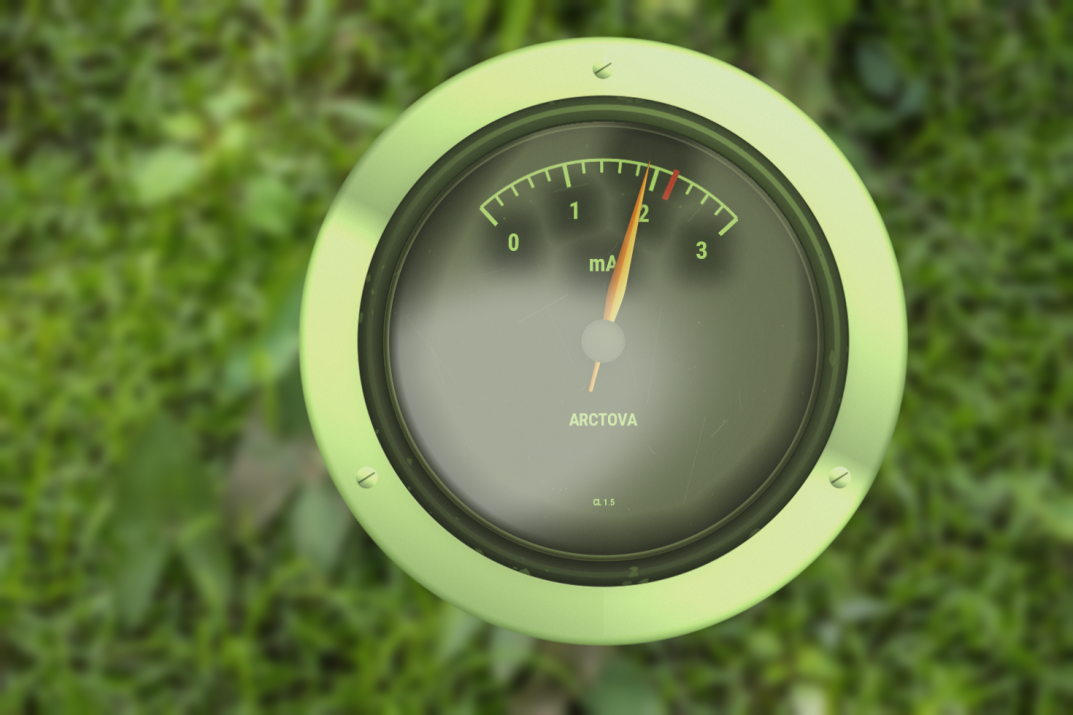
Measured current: 1.9 mA
